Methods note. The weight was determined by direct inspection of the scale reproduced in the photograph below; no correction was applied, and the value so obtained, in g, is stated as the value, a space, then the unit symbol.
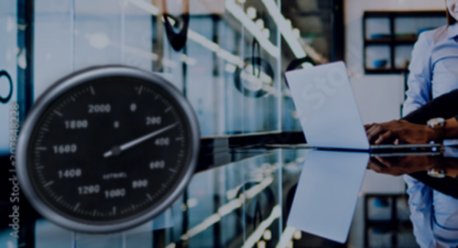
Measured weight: 300 g
